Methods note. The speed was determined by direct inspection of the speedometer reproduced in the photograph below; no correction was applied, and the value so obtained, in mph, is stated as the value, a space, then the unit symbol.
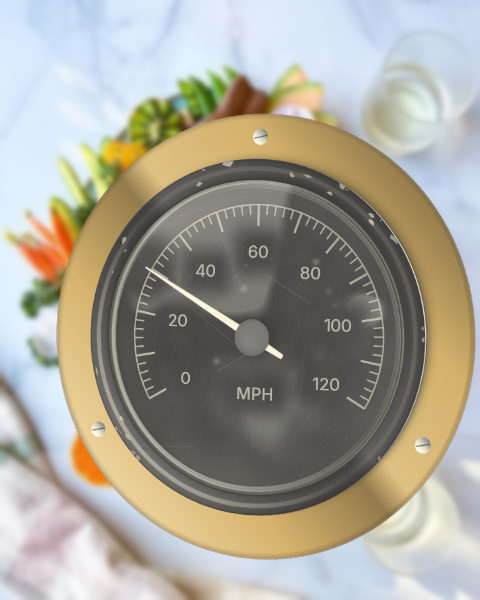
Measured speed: 30 mph
